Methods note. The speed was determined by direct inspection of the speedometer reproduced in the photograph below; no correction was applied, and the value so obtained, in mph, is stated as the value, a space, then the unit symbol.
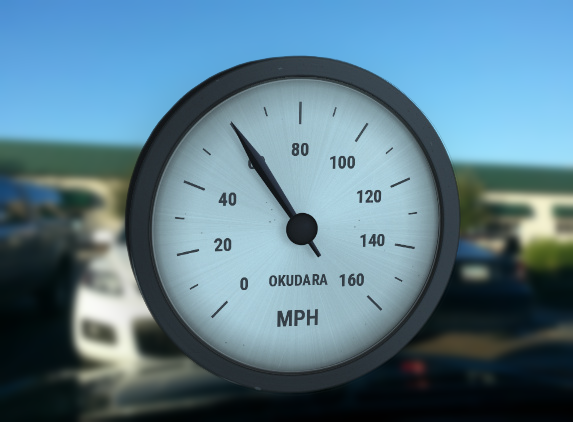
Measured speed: 60 mph
